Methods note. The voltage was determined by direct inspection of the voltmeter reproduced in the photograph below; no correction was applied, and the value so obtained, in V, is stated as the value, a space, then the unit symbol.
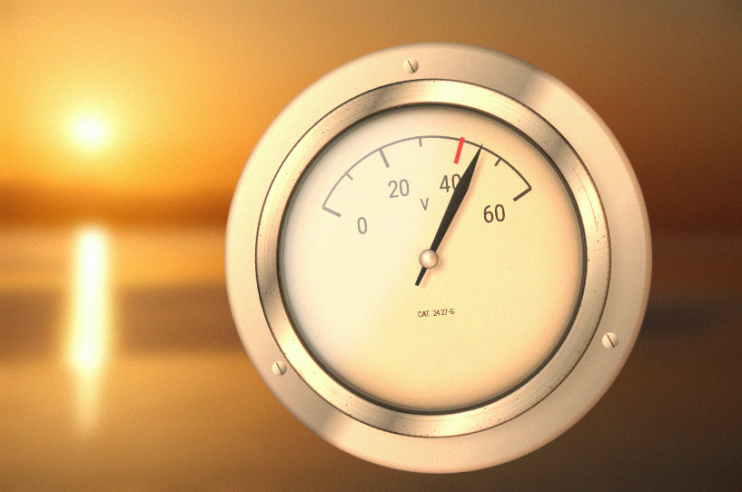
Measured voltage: 45 V
